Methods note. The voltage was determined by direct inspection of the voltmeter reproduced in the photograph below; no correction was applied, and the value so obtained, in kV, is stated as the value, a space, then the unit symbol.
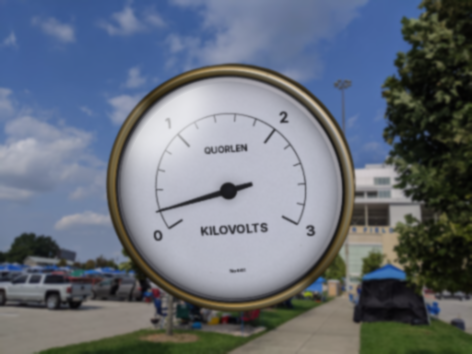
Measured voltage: 0.2 kV
